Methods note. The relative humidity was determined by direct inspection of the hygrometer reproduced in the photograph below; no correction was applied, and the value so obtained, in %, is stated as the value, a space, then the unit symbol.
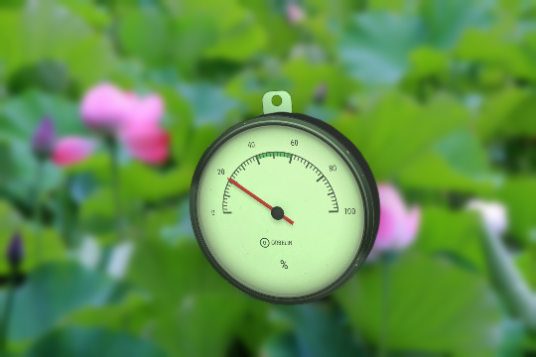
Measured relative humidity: 20 %
